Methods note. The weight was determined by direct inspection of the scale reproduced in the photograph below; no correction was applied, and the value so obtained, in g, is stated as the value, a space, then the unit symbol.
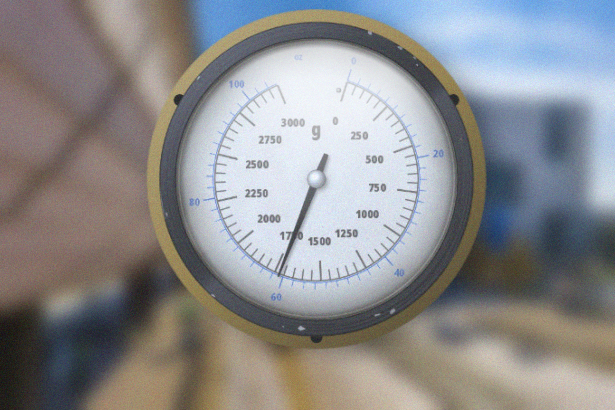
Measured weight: 1725 g
